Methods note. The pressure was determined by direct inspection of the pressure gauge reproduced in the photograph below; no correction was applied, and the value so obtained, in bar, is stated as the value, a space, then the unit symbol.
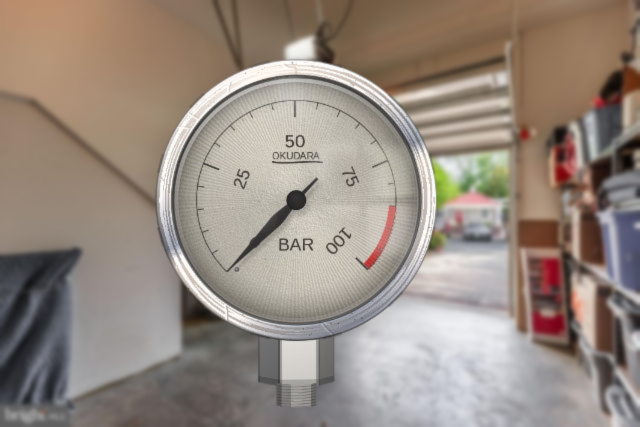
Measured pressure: 0 bar
